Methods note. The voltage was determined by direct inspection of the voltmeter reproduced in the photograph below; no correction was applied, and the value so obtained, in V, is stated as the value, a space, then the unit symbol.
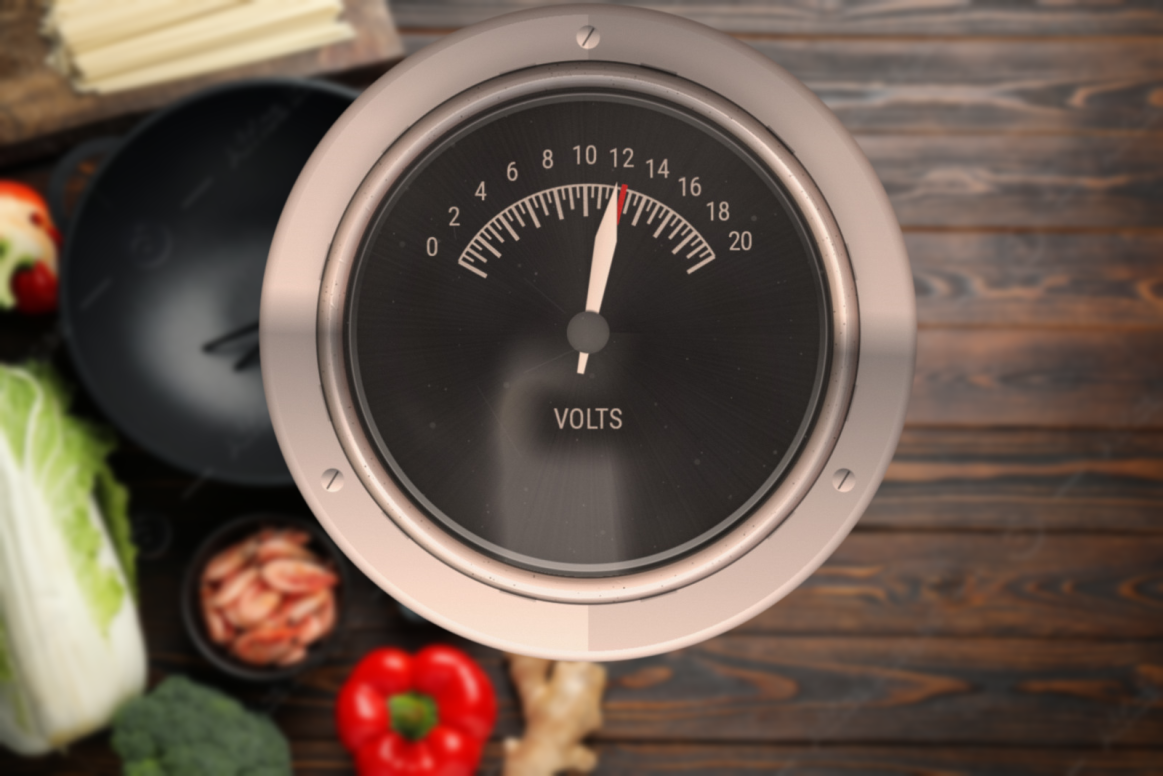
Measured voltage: 12 V
